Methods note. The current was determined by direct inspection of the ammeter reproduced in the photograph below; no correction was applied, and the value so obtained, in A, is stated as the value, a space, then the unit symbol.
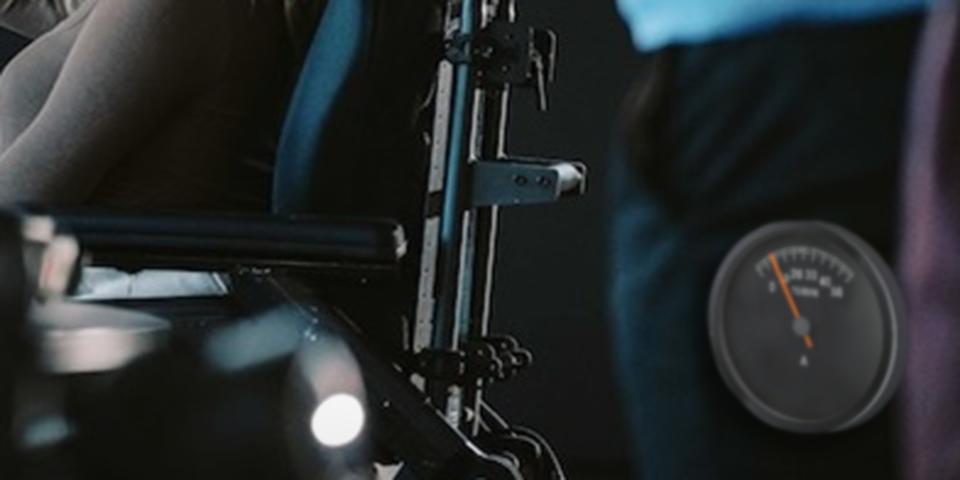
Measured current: 10 A
